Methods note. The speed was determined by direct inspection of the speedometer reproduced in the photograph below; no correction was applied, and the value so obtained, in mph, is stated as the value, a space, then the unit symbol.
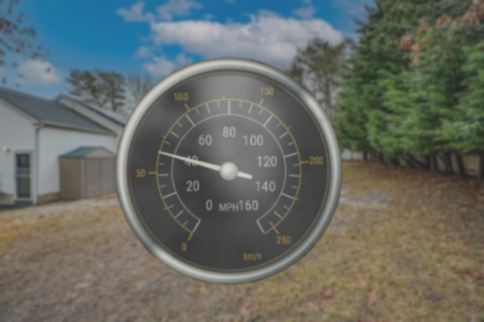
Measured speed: 40 mph
